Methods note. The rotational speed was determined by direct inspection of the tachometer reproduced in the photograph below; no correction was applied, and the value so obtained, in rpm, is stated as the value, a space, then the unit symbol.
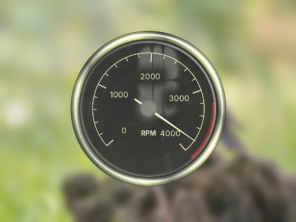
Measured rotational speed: 3800 rpm
